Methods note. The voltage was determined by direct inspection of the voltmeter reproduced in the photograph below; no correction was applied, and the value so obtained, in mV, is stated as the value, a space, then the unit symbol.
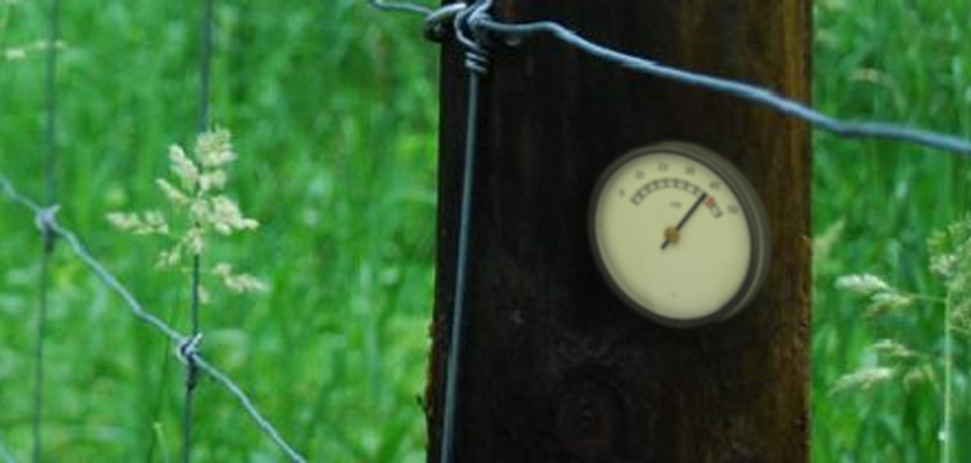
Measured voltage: 40 mV
